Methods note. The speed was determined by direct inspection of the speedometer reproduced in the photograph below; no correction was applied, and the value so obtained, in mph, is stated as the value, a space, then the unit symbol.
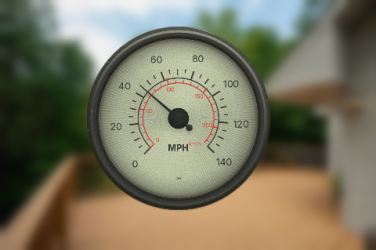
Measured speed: 45 mph
